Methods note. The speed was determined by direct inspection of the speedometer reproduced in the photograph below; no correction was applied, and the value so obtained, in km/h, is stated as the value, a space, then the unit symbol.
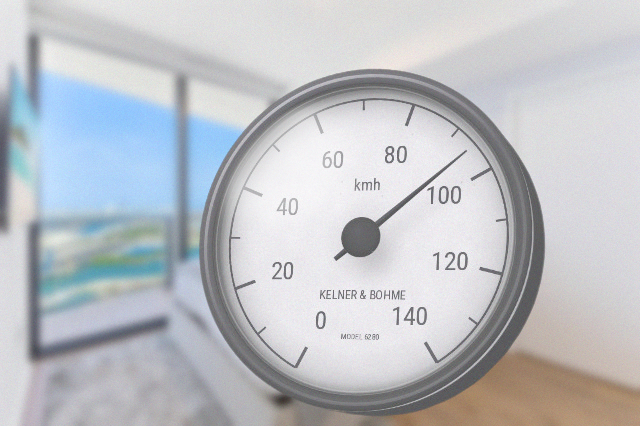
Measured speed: 95 km/h
